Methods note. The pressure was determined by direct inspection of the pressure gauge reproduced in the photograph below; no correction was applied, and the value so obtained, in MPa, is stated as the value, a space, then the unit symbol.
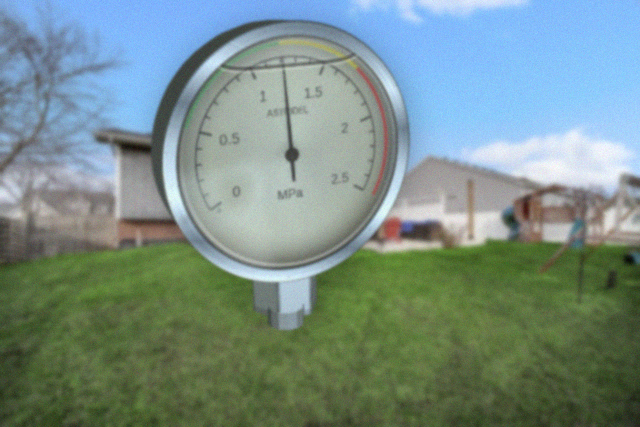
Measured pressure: 1.2 MPa
